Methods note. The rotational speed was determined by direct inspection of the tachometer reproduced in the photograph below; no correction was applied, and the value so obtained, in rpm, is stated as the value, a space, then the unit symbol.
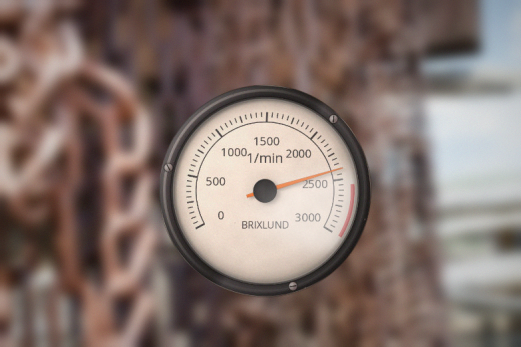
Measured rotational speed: 2400 rpm
